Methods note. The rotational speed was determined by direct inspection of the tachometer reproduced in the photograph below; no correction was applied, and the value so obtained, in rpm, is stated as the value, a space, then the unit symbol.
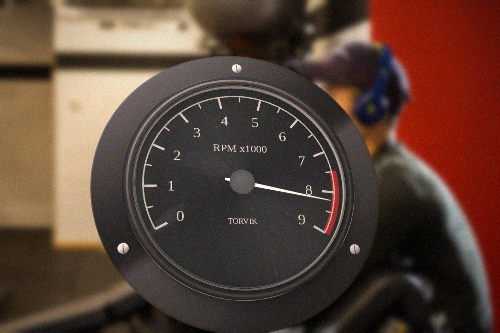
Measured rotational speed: 8250 rpm
